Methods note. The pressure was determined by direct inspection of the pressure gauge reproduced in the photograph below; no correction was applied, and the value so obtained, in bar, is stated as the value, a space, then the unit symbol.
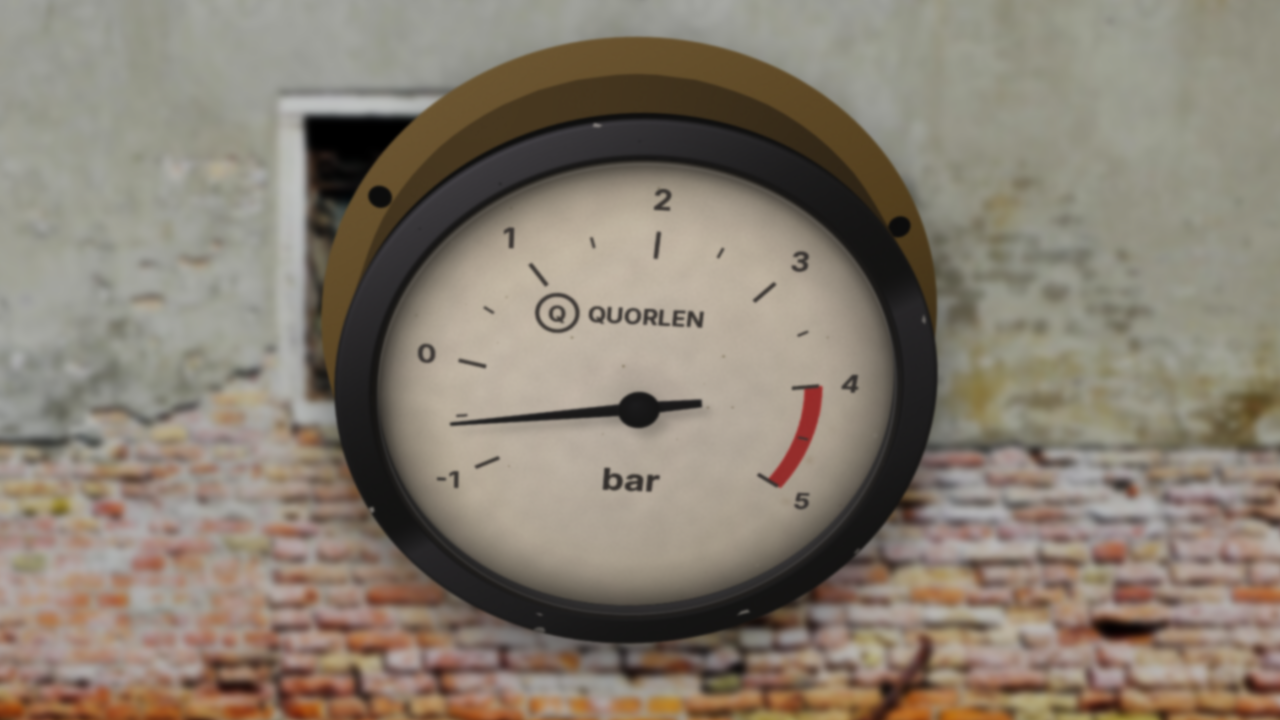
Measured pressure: -0.5 bar
